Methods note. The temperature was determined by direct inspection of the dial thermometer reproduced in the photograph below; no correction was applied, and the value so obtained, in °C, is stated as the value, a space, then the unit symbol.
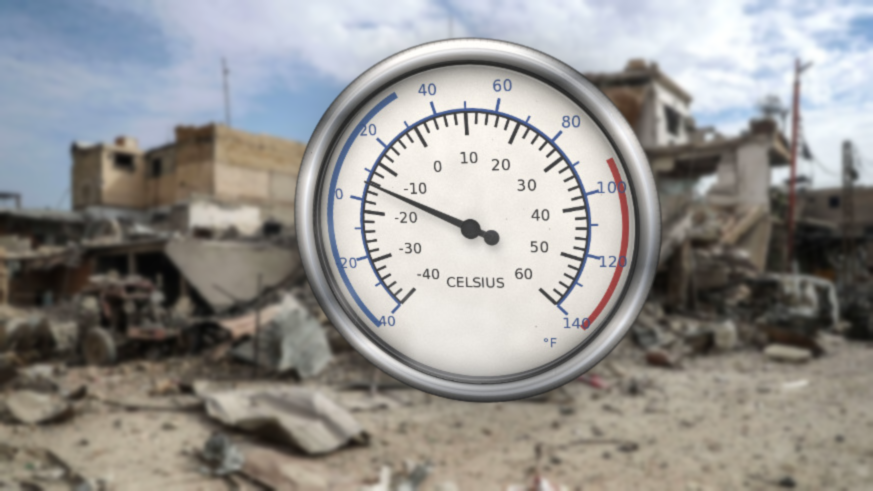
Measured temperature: -14 °C
